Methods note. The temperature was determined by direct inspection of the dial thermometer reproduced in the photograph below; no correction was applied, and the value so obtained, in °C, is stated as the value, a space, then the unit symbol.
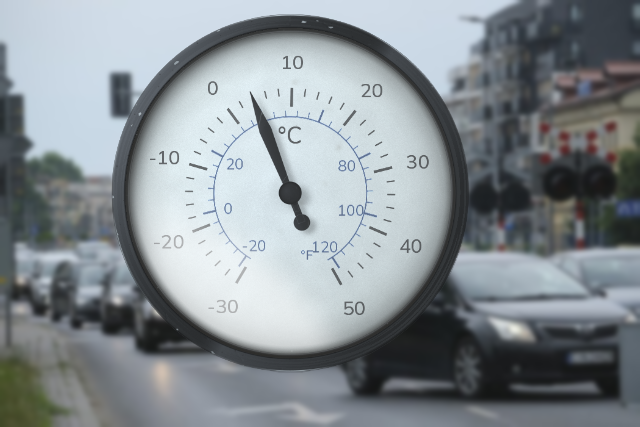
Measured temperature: 4 °C
